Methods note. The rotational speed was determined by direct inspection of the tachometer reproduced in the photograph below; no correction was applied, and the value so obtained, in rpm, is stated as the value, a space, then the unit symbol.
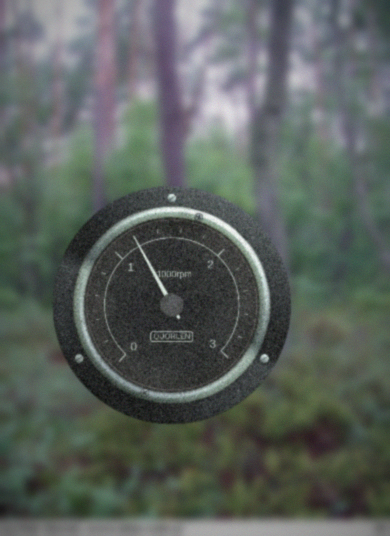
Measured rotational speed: 1200 rpm
